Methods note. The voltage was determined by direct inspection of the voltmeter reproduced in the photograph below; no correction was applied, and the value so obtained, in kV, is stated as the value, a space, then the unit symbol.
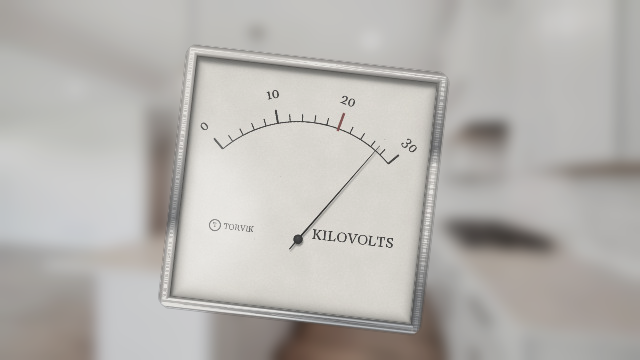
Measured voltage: 27 kV
